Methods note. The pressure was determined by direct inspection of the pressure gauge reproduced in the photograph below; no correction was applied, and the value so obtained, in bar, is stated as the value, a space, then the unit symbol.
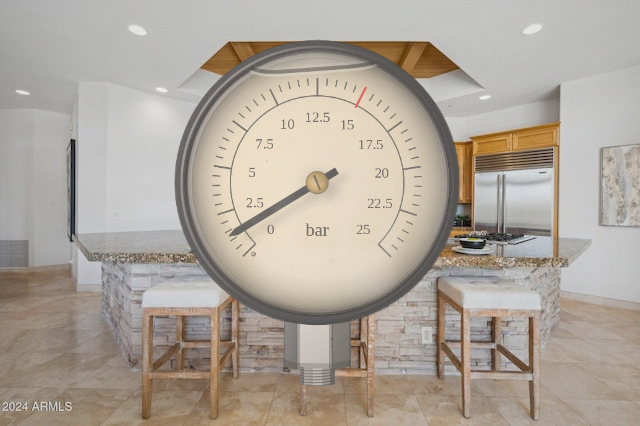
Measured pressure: 1.25 bar
